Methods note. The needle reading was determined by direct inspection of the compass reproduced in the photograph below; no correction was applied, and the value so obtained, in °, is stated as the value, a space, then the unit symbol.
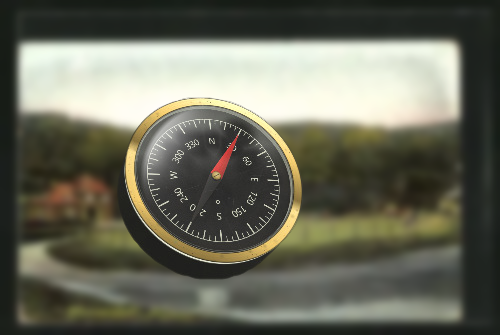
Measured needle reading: 30 °
